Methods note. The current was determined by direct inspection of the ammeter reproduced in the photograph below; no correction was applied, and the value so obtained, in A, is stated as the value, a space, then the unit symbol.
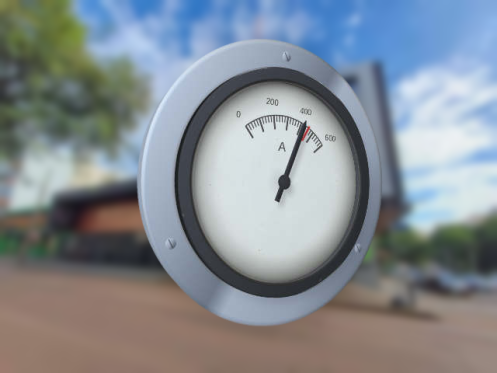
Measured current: 400 A
